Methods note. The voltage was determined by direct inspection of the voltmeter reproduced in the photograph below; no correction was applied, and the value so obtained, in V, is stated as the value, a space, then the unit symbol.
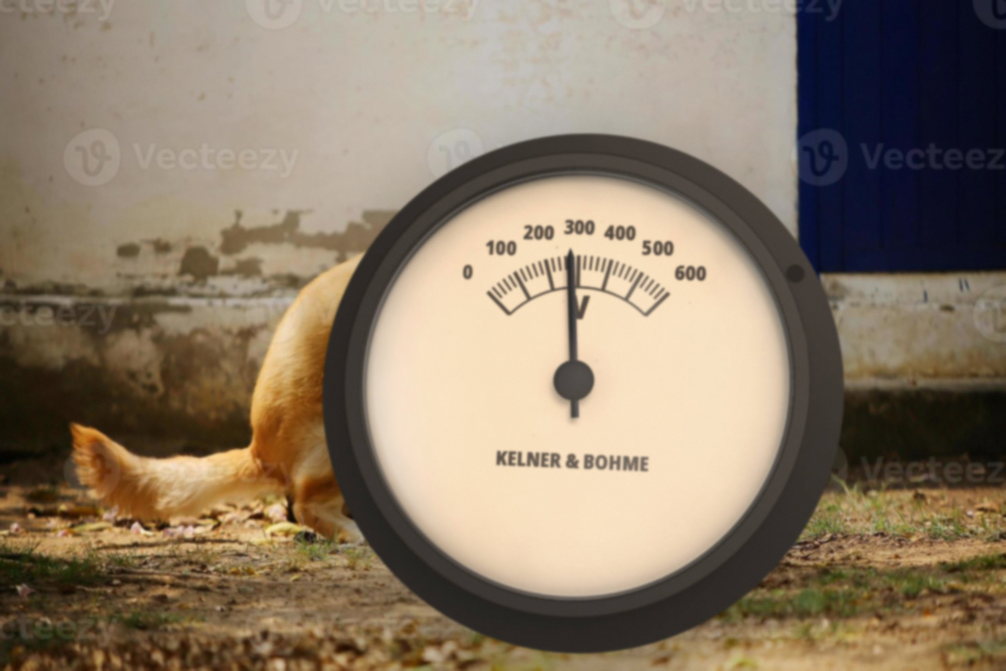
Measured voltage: 280 V
